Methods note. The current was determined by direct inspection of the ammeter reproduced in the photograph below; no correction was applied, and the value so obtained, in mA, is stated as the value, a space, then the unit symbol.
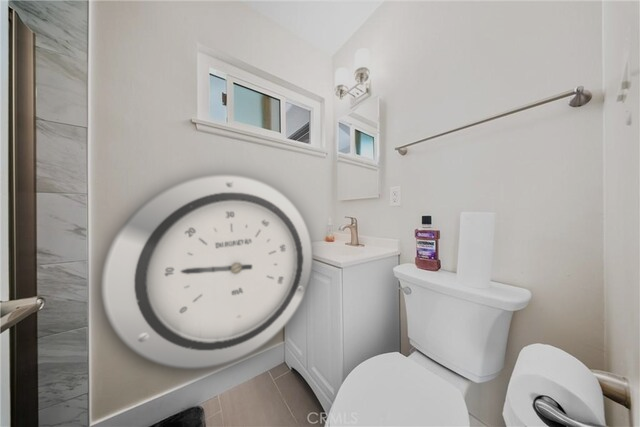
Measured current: 10 mA
